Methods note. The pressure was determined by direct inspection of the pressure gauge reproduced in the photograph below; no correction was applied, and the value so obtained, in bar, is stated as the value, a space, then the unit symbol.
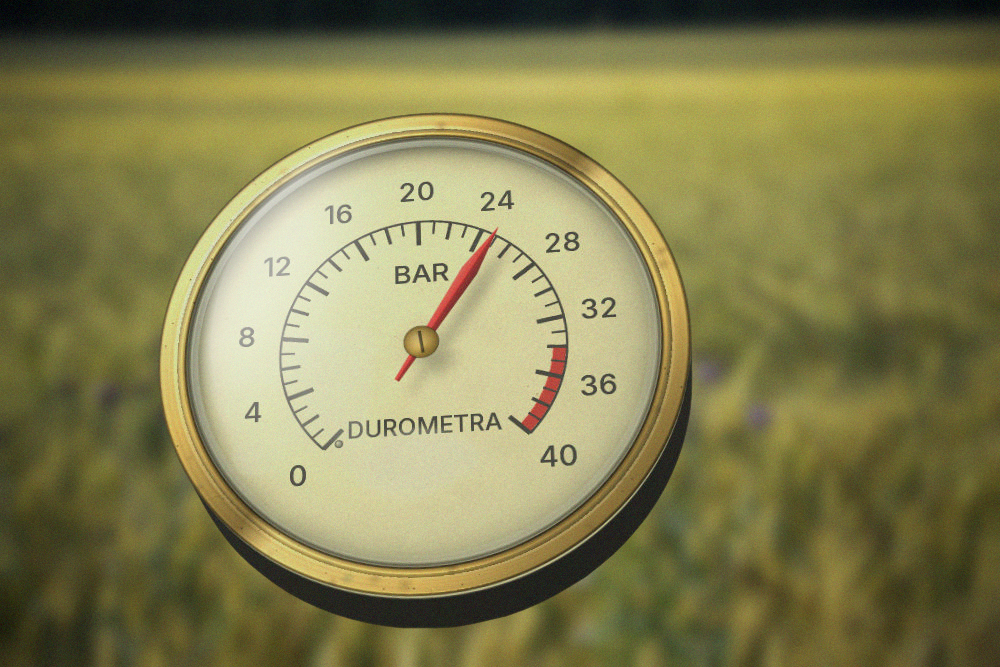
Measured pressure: 25 bar
